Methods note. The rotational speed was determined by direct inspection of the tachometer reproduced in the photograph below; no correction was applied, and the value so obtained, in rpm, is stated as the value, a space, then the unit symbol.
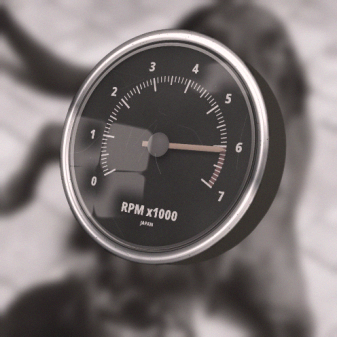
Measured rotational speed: 6100 rpm
